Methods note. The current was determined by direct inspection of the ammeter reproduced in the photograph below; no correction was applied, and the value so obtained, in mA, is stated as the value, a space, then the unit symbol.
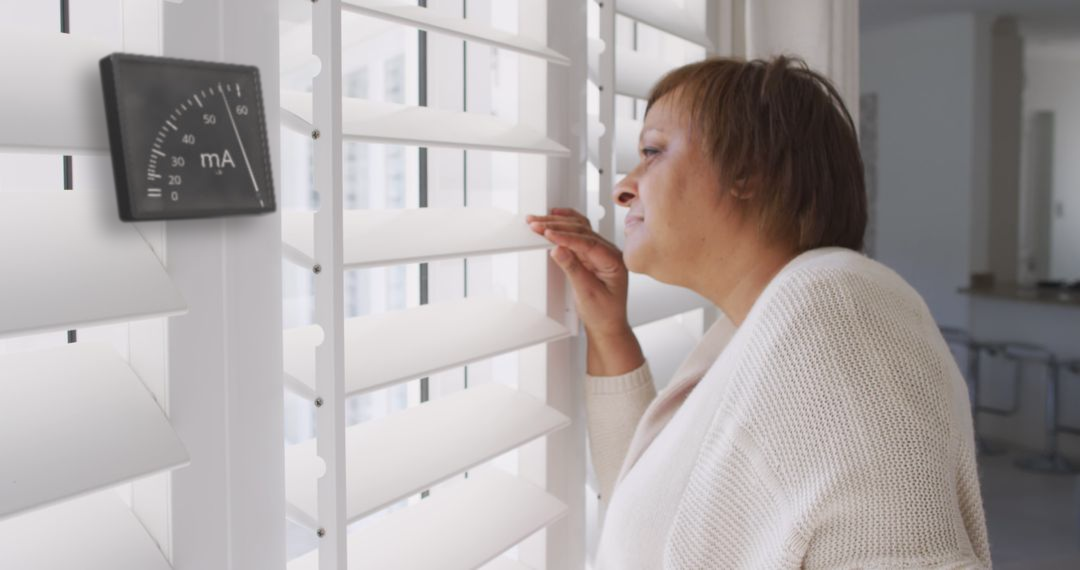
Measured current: 56 mA
